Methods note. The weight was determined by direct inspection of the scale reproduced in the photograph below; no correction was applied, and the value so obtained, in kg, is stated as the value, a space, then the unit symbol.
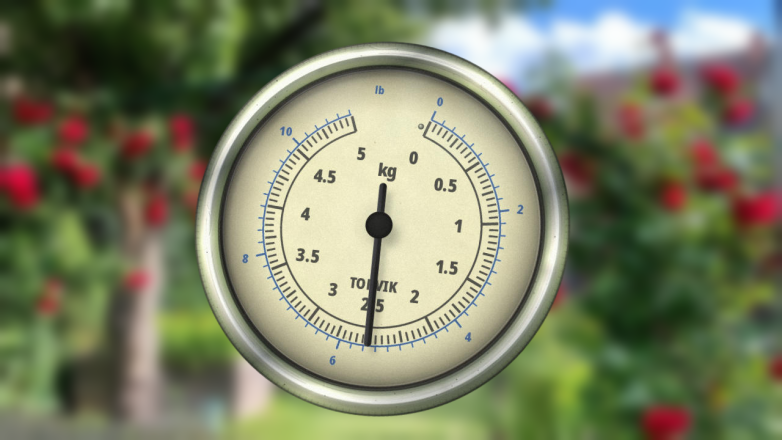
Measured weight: 2.5 kg
